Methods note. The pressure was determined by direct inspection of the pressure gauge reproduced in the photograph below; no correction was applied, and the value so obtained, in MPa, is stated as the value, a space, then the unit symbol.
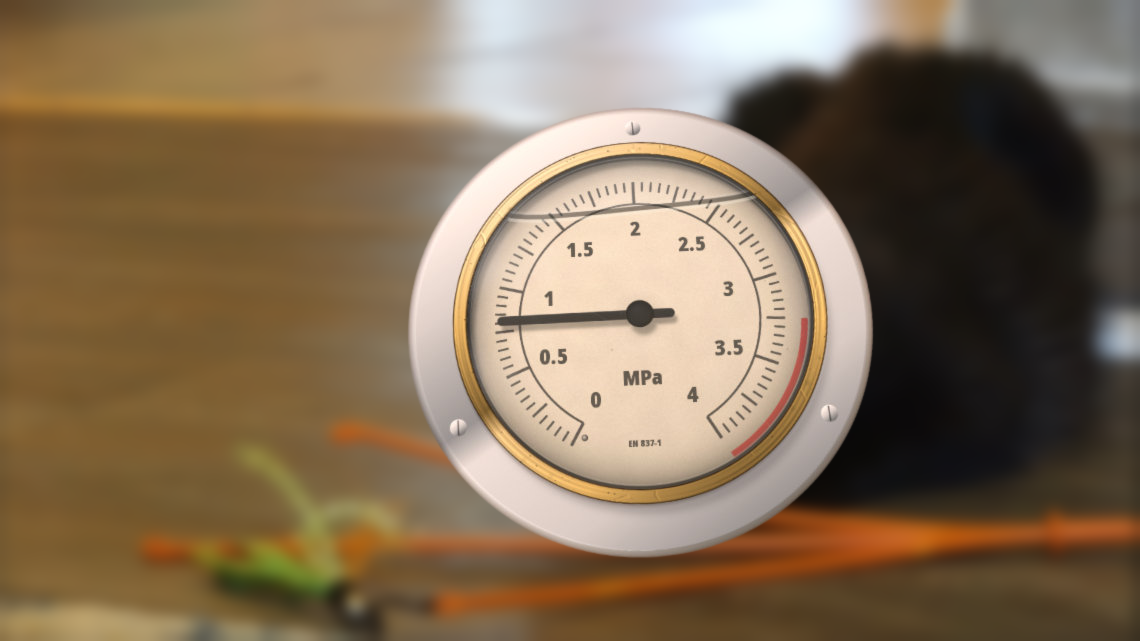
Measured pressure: 0.8 MPa
